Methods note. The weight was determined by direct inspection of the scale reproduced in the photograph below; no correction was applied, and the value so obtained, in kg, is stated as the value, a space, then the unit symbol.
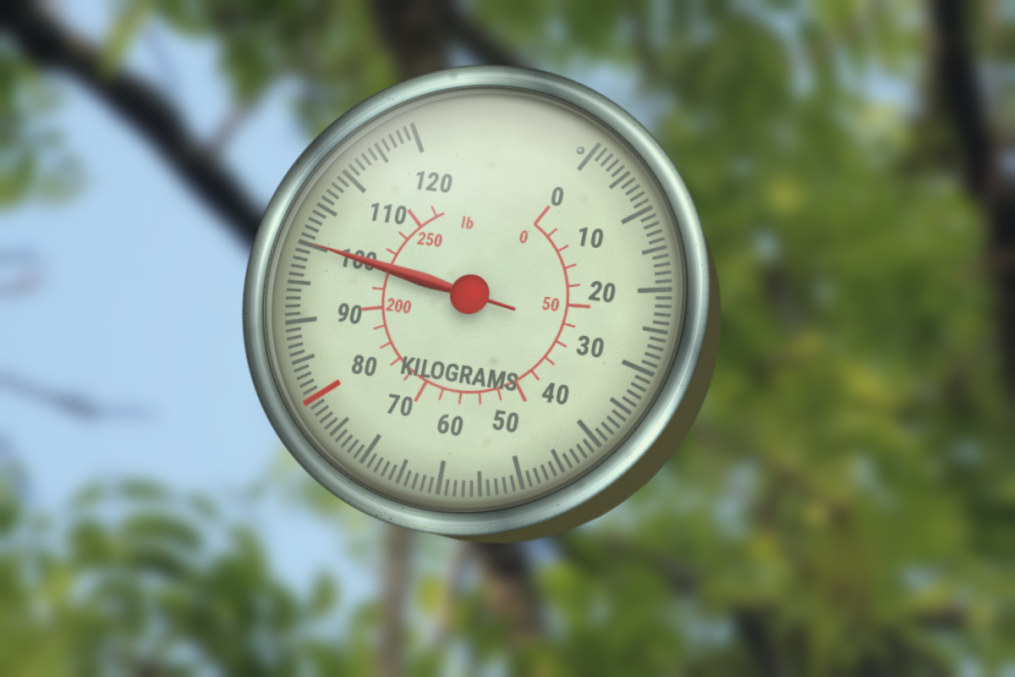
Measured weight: 100 kg
